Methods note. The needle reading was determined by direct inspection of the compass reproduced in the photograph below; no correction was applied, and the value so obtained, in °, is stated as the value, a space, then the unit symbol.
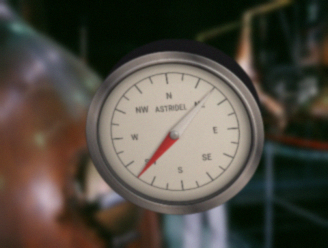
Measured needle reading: 225 °
